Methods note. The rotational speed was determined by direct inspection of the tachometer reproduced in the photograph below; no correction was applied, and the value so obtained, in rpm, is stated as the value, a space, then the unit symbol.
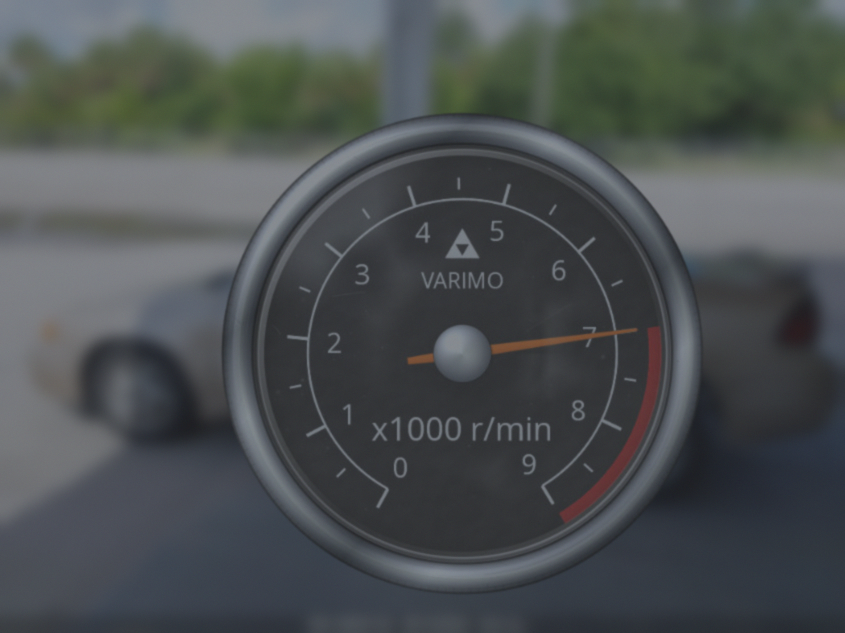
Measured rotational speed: 7000 rpm
